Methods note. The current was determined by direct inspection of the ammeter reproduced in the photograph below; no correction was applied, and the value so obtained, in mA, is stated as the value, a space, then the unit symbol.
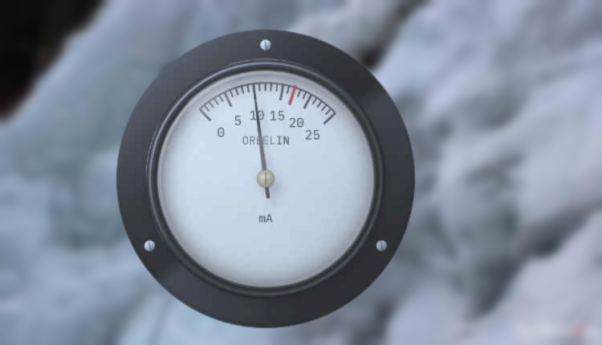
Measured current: 10 mA
